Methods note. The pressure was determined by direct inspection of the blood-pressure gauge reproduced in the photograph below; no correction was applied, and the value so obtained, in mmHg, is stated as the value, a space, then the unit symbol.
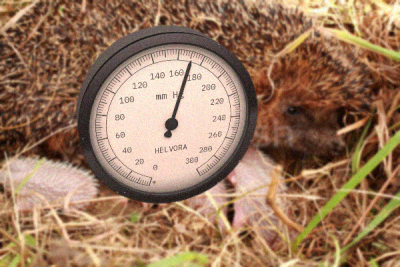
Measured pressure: 170 mmHg
